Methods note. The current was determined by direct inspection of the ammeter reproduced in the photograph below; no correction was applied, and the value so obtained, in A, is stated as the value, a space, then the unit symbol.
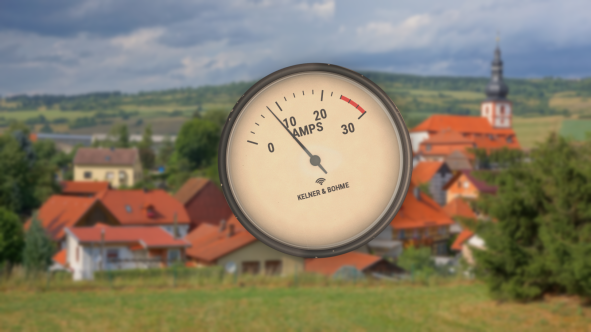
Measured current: 8 A
